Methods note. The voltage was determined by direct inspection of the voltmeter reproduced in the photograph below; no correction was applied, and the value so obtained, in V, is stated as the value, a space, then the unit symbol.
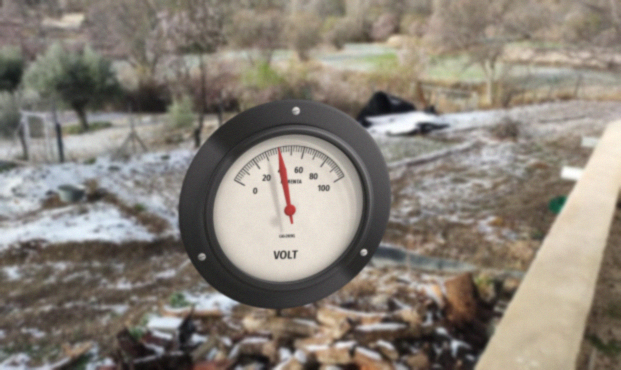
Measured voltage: 40 V
